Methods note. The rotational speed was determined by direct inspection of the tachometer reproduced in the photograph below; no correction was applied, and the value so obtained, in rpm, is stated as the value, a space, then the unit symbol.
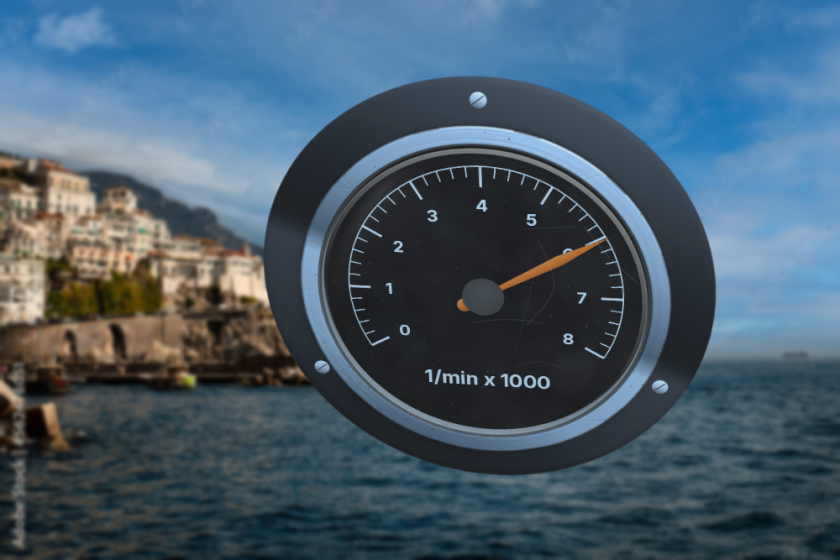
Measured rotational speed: 6000 rpm
